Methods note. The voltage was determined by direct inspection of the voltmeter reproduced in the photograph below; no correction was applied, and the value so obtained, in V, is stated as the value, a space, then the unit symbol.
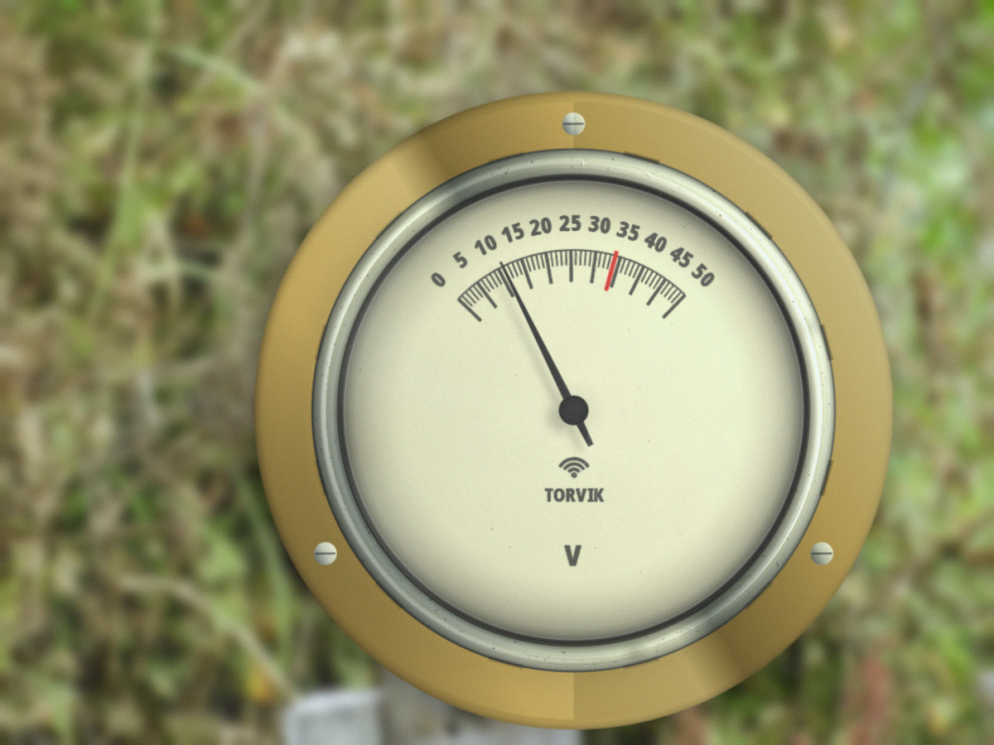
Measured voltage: 11 V
